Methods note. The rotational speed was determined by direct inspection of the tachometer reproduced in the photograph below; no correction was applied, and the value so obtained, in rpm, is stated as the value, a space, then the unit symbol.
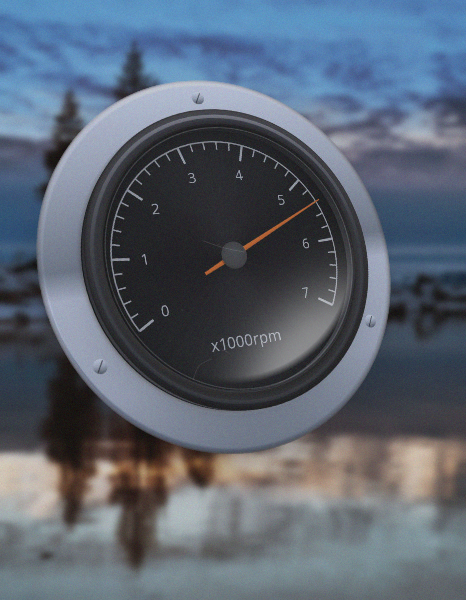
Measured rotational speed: 5400 rpm
